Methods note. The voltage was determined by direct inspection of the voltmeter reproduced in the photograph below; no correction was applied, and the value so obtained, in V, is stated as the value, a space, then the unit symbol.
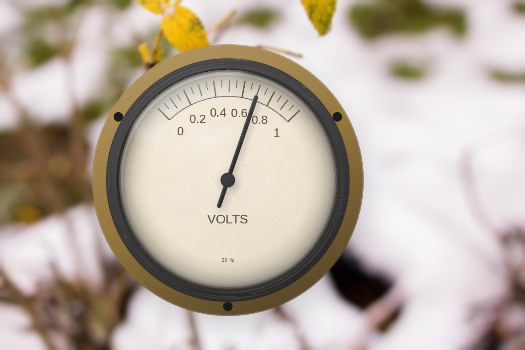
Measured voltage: 0.7 V
